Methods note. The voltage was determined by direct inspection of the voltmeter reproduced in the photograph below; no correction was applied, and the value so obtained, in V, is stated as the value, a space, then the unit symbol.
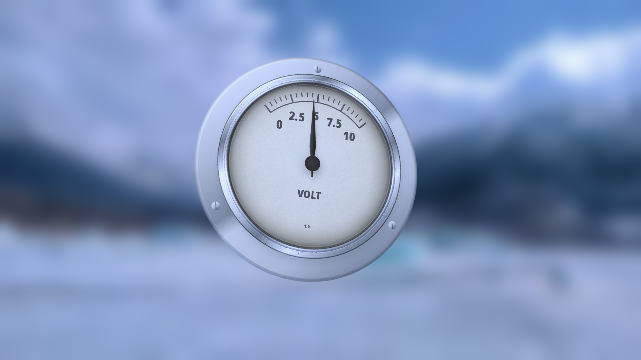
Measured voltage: 4.5 V
